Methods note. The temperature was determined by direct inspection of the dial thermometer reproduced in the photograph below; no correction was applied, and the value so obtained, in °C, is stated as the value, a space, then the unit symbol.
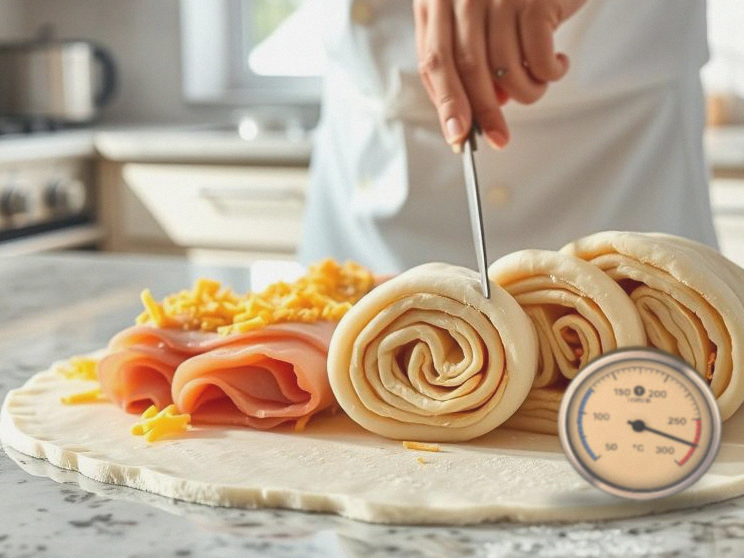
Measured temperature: 275 °C
